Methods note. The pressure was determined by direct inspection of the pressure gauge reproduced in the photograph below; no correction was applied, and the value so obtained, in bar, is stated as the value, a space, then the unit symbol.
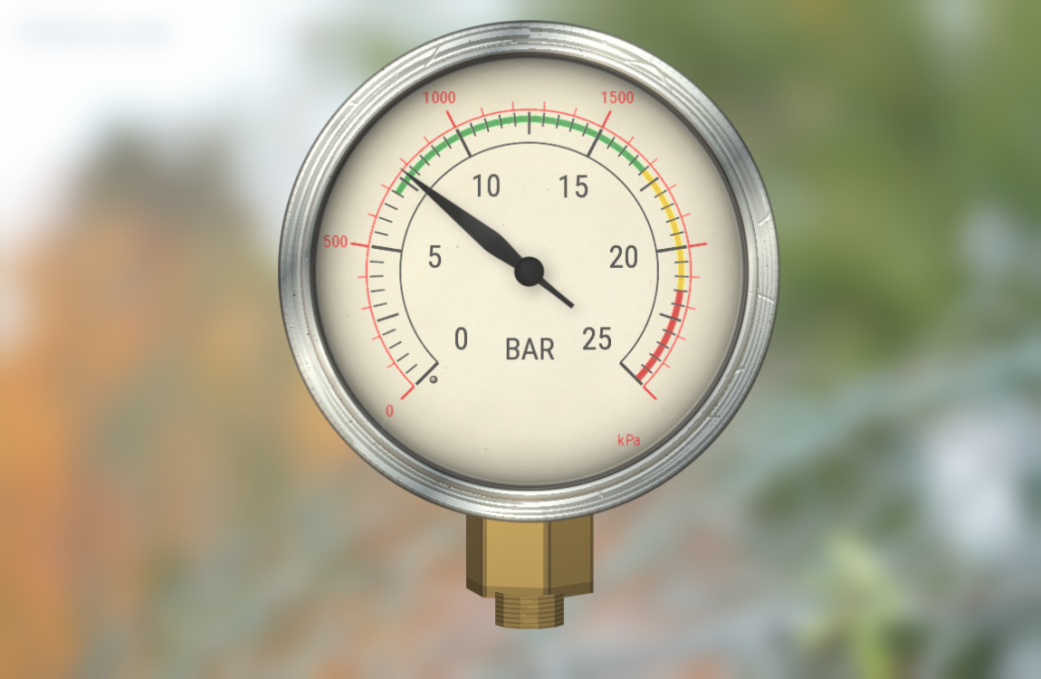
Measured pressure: 7.75 bar
